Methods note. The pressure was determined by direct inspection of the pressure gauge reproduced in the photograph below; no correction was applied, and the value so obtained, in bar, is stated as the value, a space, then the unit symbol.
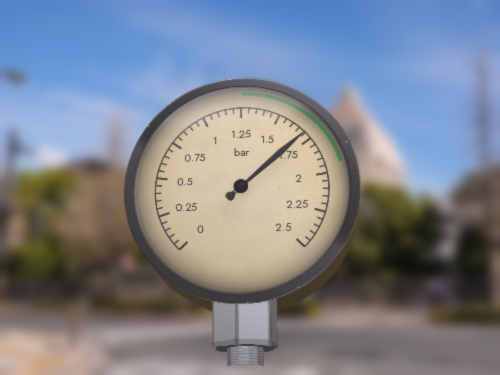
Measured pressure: 1.7 bar
